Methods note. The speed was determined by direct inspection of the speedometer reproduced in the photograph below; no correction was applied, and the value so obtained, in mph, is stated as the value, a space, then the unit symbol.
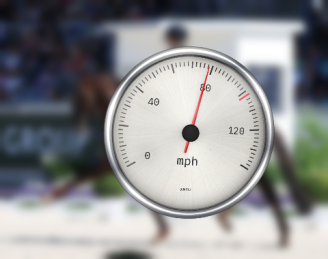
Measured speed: 78 mph
